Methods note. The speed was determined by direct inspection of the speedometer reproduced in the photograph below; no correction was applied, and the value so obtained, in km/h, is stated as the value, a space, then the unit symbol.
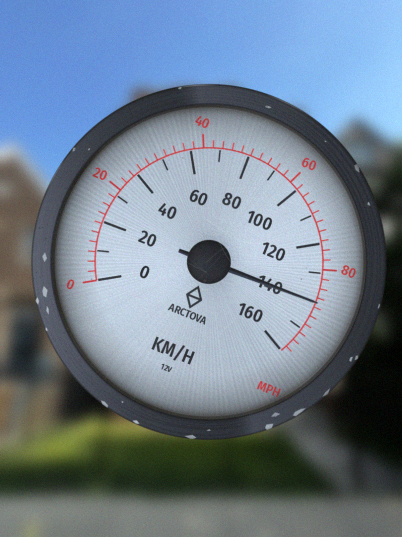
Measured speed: 140 km/h
